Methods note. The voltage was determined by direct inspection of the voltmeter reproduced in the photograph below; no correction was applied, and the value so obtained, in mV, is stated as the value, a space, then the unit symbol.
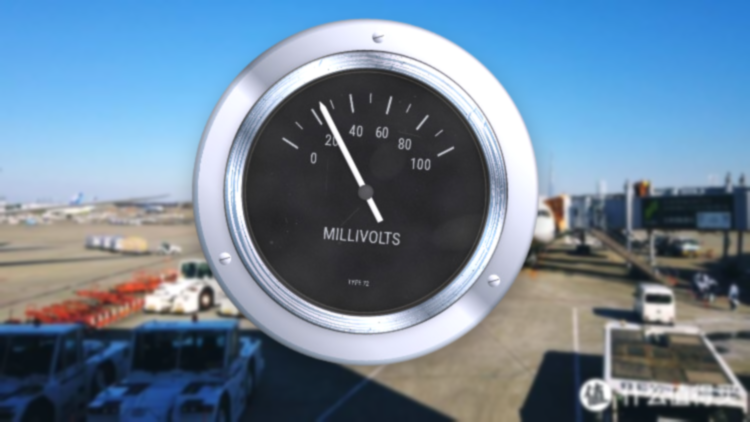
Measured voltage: 25 mV
